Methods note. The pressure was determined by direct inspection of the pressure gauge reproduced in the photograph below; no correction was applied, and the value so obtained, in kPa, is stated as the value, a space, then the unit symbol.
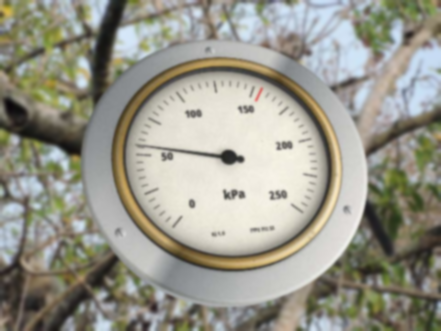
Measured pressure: 55 kPa
